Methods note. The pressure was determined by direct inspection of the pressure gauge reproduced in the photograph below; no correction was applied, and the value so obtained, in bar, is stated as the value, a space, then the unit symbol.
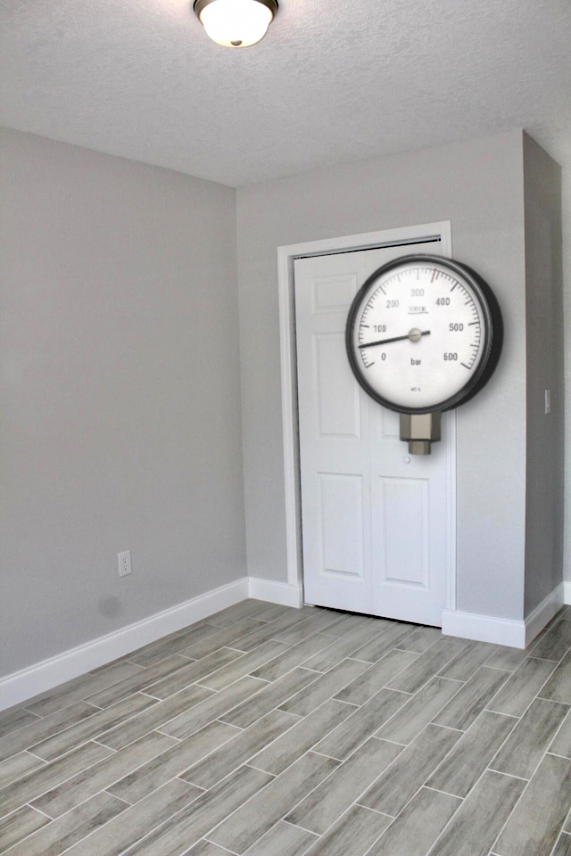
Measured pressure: 50 bar
